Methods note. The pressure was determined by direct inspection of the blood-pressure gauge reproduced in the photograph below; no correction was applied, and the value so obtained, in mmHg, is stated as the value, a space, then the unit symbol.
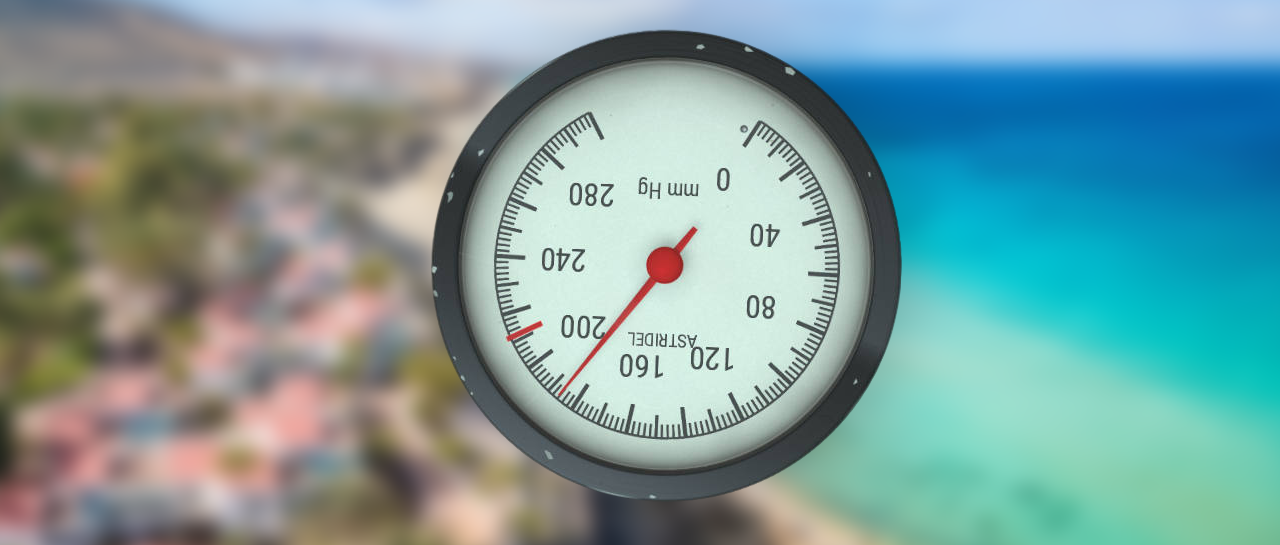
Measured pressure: 186 mmHg
